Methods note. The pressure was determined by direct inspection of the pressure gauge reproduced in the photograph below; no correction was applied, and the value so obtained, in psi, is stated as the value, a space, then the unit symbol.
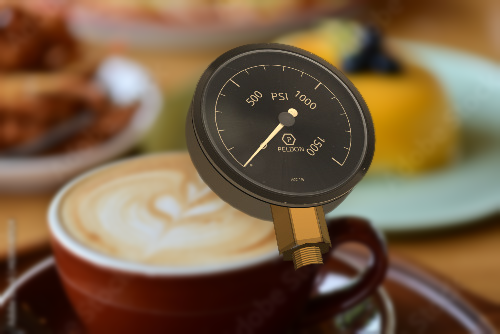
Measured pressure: 0 psi
